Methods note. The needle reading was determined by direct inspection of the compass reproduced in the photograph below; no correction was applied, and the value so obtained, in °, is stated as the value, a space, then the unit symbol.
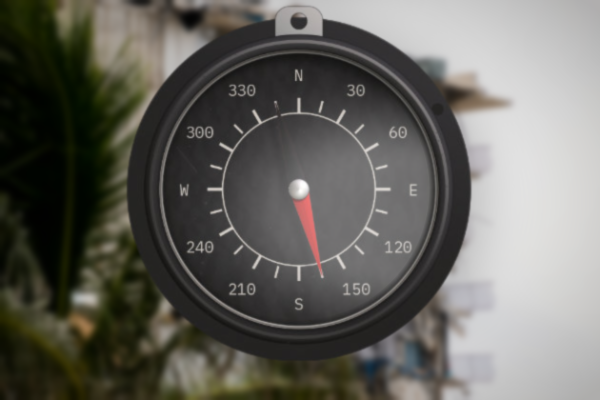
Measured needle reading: 165 °
